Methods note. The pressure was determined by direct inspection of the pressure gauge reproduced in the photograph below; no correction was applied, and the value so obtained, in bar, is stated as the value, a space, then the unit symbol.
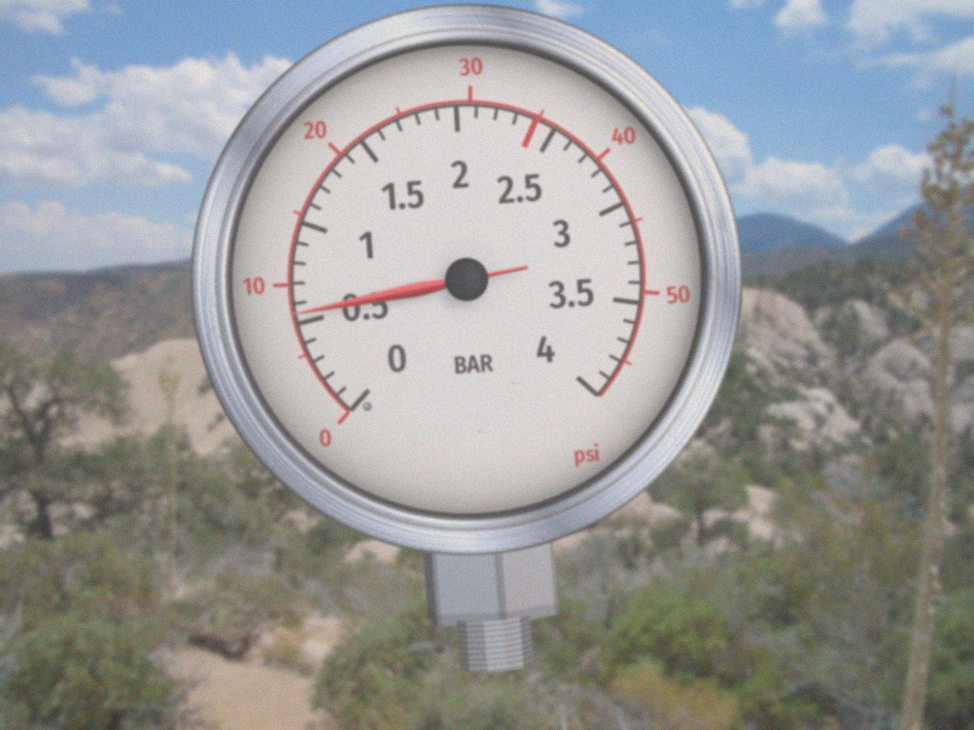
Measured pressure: 0.55 bar
